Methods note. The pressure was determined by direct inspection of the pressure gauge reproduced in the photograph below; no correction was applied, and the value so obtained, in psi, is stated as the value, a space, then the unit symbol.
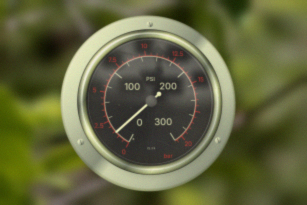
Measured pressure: 20 psi
